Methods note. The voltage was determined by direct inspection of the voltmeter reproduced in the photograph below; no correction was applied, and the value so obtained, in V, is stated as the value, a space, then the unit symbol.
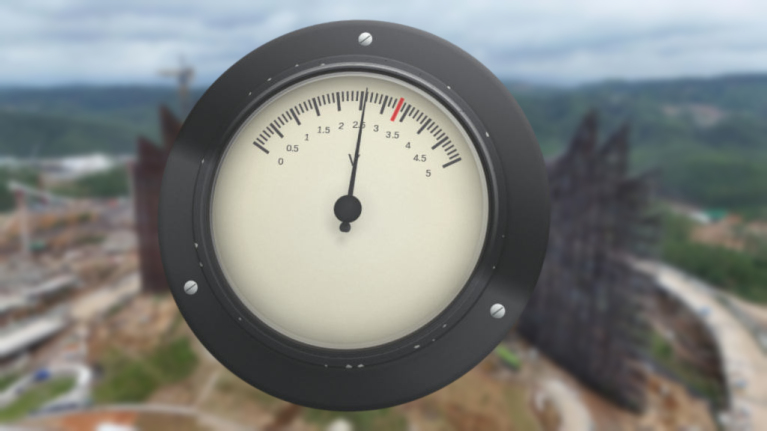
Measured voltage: 2.6 V
